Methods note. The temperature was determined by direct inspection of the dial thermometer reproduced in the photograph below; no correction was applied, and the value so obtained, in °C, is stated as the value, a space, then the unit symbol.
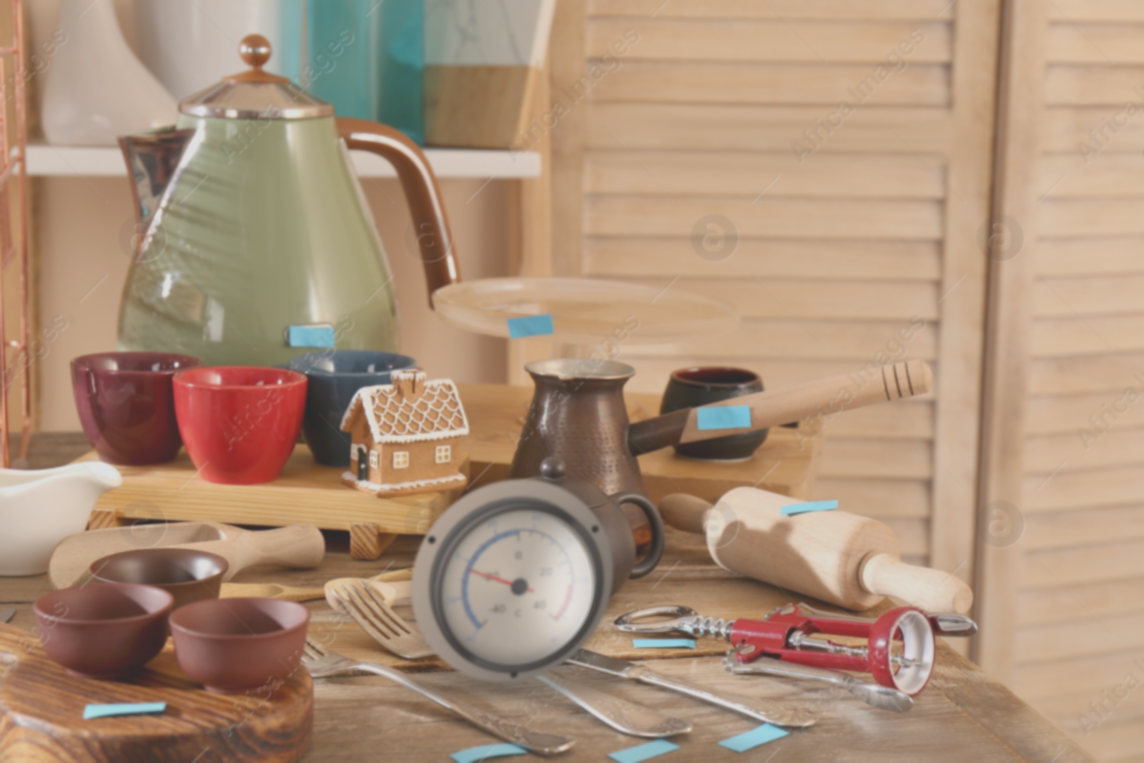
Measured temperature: -20 °C
